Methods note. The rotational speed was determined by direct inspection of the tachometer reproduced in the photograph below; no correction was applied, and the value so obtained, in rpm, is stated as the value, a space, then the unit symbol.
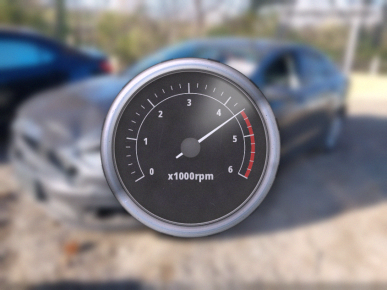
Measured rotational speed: 4400 rpm
